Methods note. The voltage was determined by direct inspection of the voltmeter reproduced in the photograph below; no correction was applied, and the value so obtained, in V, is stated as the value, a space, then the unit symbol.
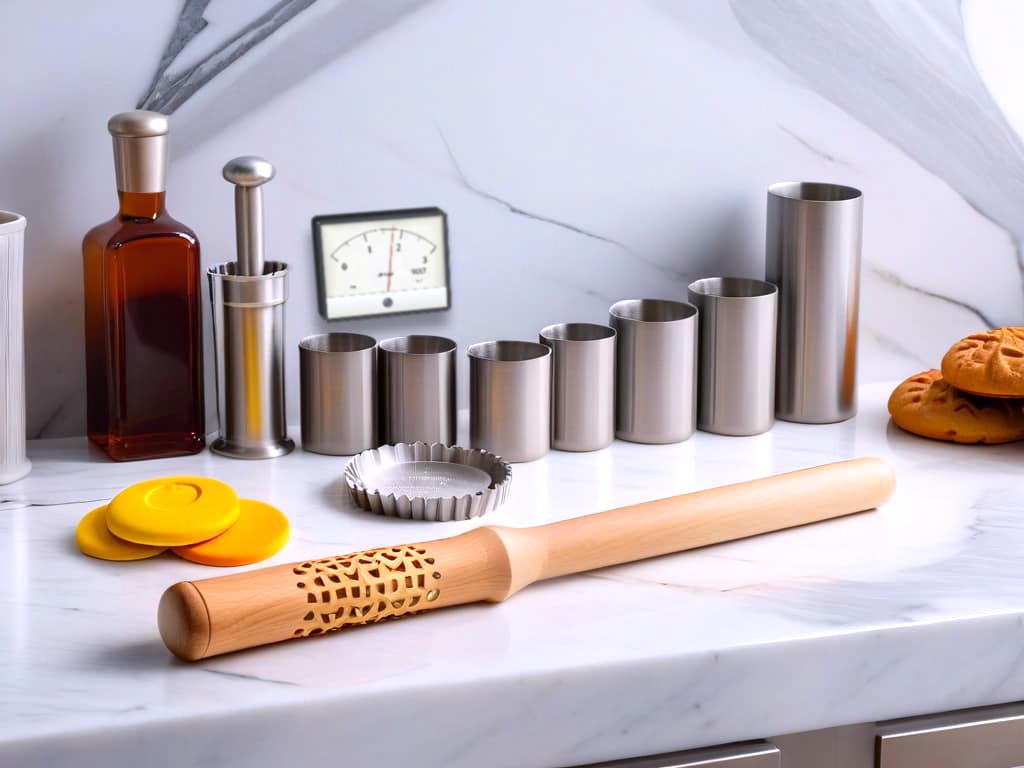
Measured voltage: 1.75 V
